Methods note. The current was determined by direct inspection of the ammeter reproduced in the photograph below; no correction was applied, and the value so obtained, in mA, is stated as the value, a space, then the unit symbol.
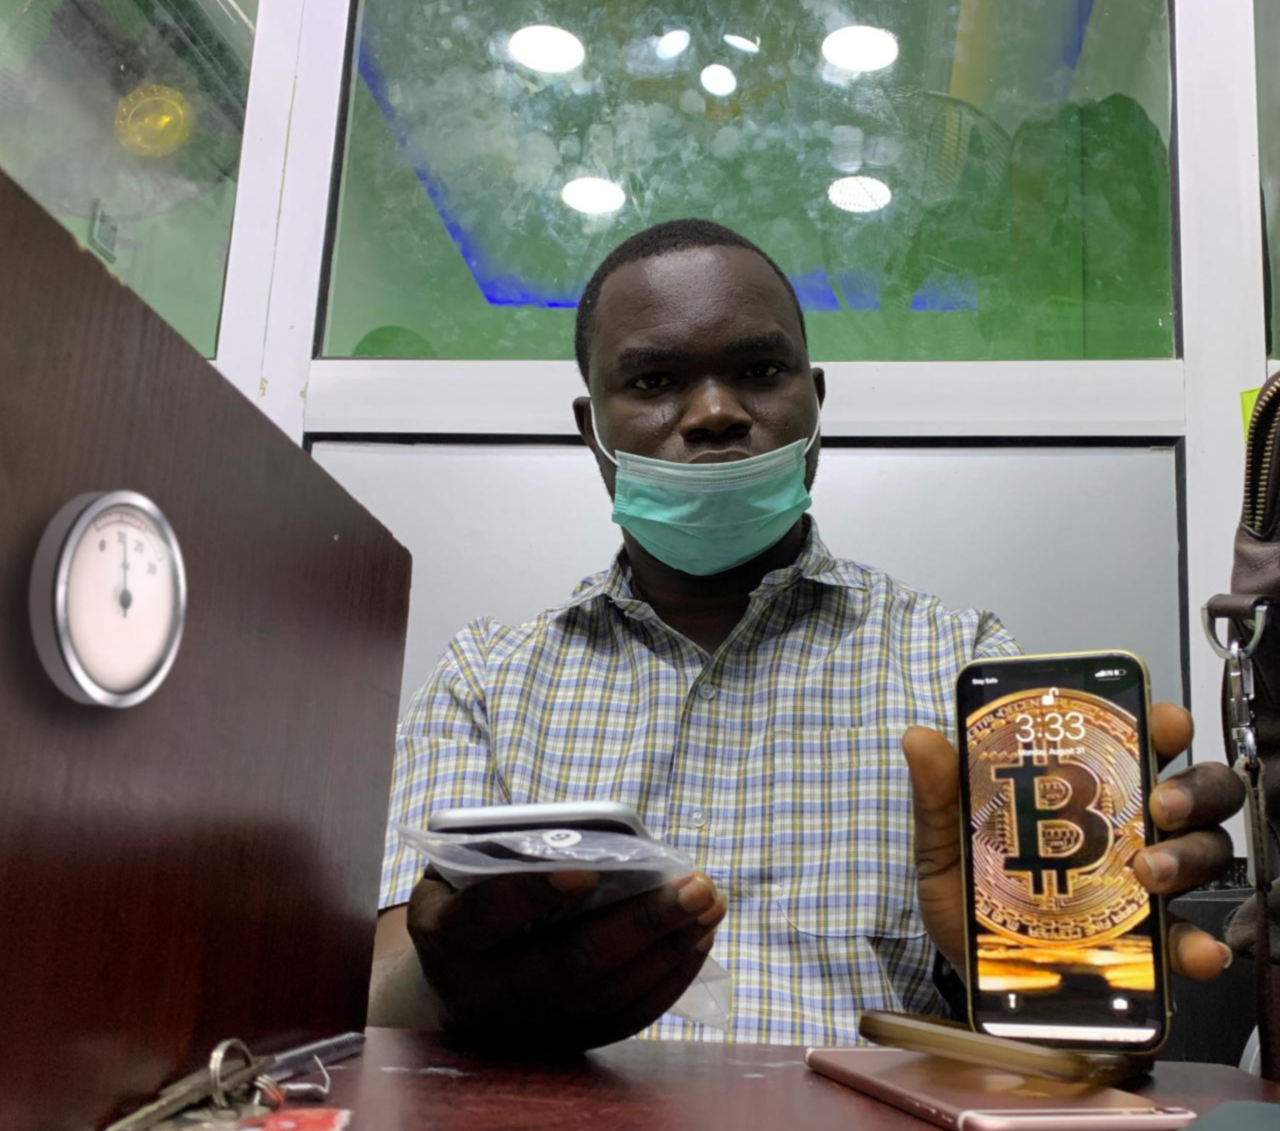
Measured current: 10 mA
